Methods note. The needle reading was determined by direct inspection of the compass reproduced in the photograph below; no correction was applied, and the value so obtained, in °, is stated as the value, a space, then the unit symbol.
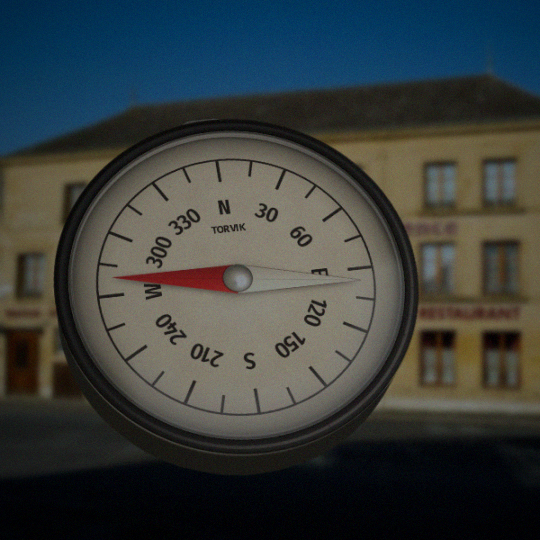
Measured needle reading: 277.5 °
